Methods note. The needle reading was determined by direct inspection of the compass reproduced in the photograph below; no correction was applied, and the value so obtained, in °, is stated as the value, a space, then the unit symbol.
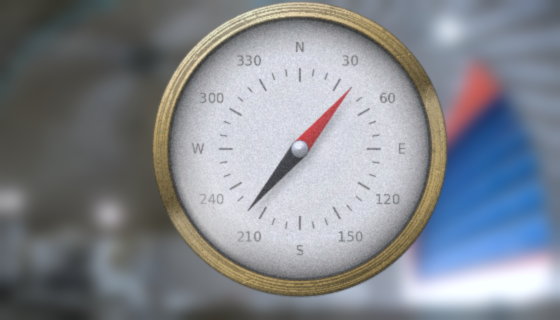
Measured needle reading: 40 °
